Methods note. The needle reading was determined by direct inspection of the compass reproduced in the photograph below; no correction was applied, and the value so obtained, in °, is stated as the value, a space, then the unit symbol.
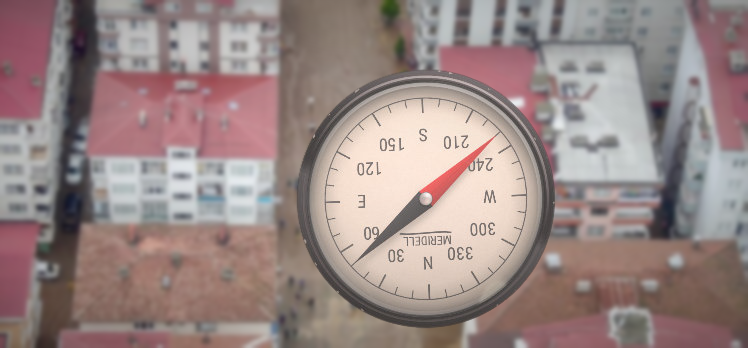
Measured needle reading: 230 °
